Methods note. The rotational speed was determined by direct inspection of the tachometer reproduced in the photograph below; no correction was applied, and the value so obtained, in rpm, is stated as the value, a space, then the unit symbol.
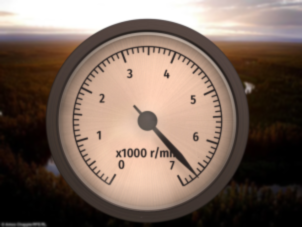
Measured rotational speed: 6700 rpm
